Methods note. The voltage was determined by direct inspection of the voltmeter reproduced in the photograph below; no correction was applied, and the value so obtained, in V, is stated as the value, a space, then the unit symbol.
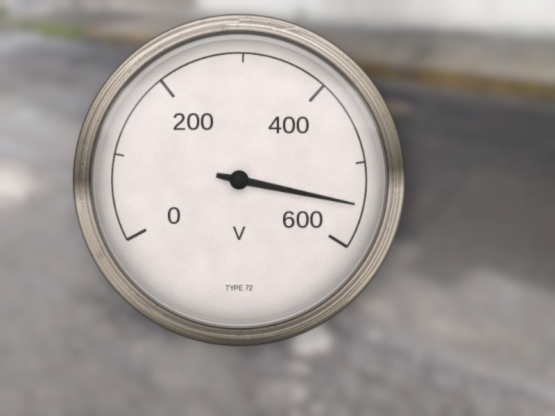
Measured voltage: 550 V
